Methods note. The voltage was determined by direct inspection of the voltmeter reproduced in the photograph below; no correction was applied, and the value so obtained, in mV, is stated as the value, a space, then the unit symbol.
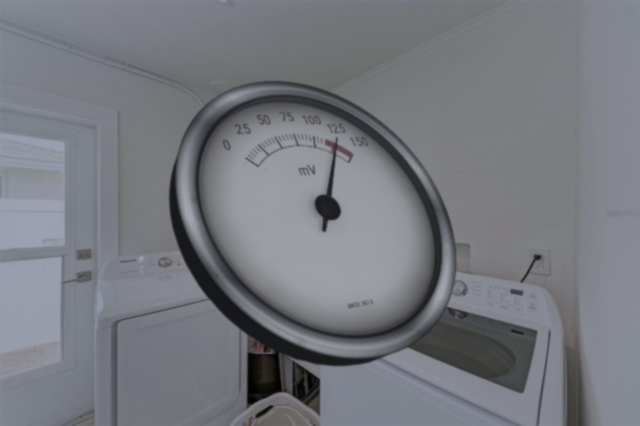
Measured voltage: 125 mV
